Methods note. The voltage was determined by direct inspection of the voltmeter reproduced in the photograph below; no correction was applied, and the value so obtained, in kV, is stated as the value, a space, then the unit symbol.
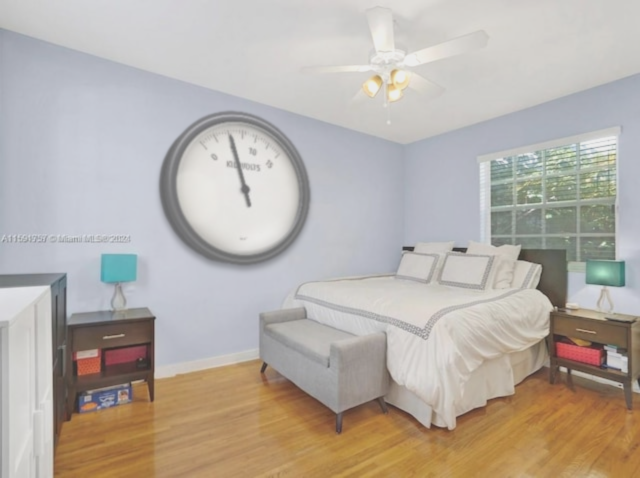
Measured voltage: 5 kV
